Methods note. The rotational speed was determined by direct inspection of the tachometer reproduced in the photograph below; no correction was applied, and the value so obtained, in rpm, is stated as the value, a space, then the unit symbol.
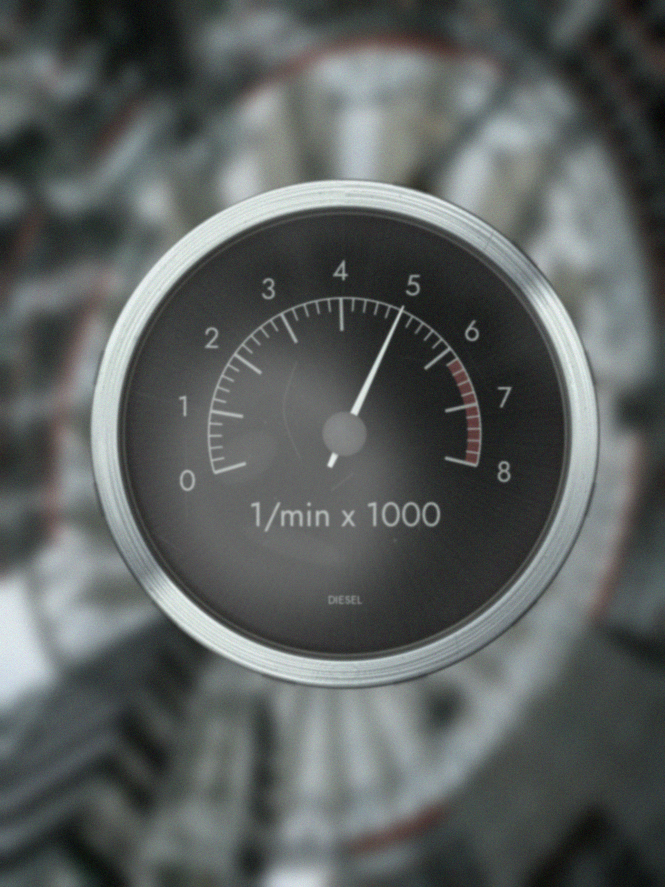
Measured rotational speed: 5000 rpm
